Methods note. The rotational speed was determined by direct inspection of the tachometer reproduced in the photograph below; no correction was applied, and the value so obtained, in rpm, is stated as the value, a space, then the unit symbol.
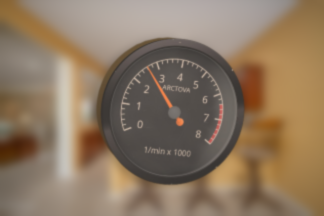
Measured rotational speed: 2600 rpm
